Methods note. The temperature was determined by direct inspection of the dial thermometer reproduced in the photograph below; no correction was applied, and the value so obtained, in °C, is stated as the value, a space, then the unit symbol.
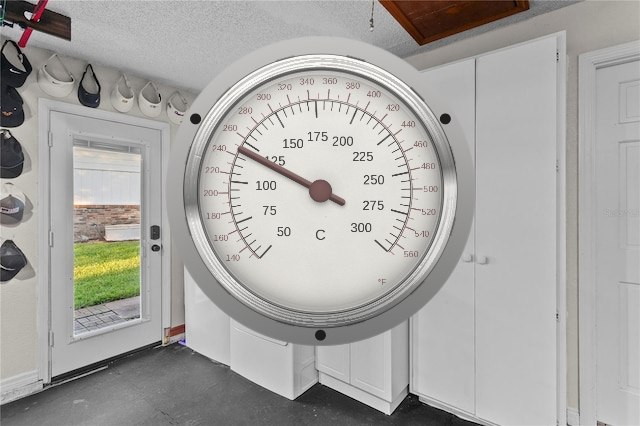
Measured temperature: 120 °C
